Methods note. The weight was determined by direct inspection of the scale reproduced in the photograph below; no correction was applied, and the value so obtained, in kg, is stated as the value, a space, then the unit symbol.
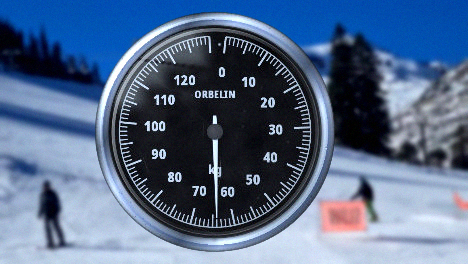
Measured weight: 64 kg
